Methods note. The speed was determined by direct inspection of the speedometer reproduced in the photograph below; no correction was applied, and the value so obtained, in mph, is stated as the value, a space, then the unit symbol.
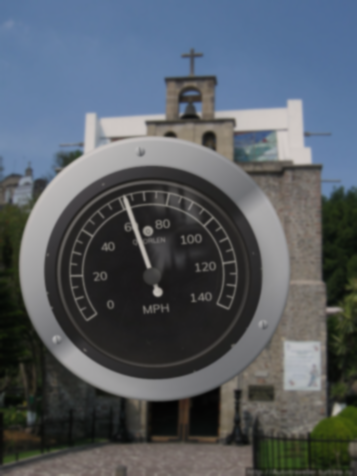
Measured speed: 62.5 mph
